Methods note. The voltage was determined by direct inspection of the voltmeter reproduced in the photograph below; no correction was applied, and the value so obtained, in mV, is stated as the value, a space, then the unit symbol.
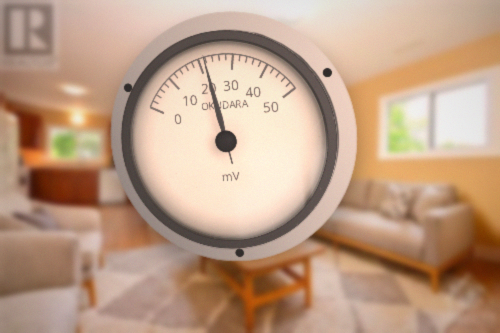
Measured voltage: 22 mV
